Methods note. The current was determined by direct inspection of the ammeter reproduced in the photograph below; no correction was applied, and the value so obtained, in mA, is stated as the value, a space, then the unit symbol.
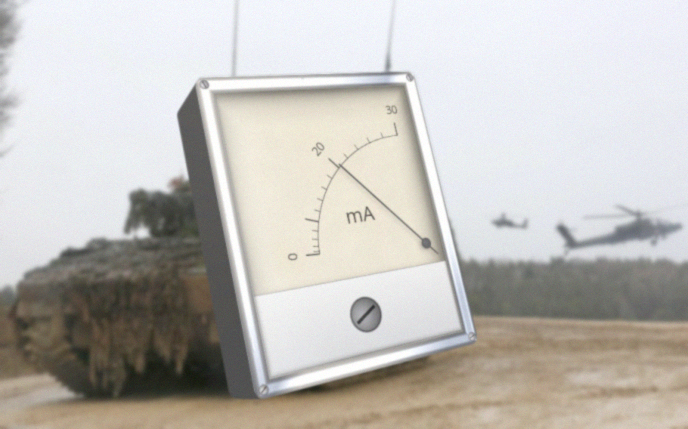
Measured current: 20 mA
